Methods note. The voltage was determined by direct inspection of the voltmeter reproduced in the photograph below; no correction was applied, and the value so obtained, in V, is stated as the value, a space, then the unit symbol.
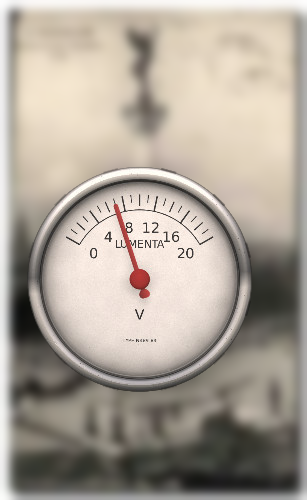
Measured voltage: 7 V
